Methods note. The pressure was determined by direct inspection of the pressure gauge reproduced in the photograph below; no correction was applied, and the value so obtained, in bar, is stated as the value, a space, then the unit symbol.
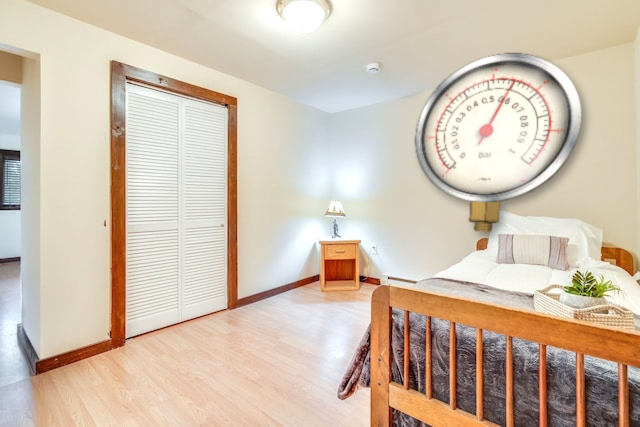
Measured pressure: 0.6 bar
